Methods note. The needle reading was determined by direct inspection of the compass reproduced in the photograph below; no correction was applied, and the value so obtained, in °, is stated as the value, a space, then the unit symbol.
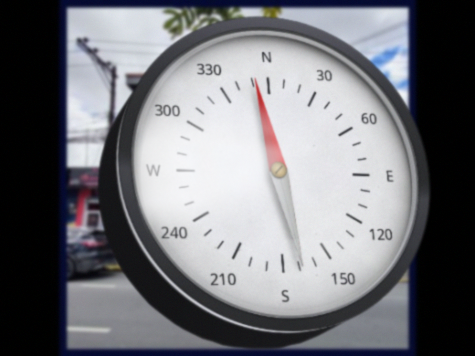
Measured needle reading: 350 °
